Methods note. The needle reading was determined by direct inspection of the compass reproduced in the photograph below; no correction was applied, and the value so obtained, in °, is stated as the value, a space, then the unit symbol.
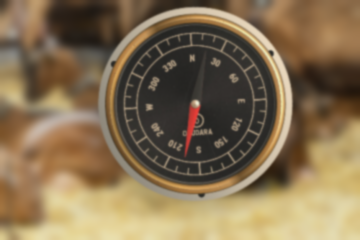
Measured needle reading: 195 °
